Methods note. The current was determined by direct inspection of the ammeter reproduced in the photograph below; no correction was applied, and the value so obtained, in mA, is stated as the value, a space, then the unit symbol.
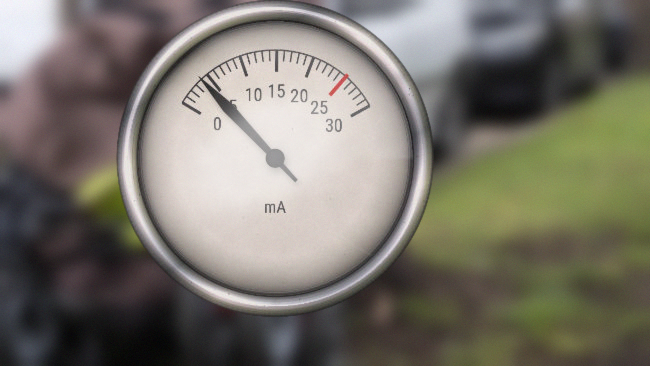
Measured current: 4 mA
